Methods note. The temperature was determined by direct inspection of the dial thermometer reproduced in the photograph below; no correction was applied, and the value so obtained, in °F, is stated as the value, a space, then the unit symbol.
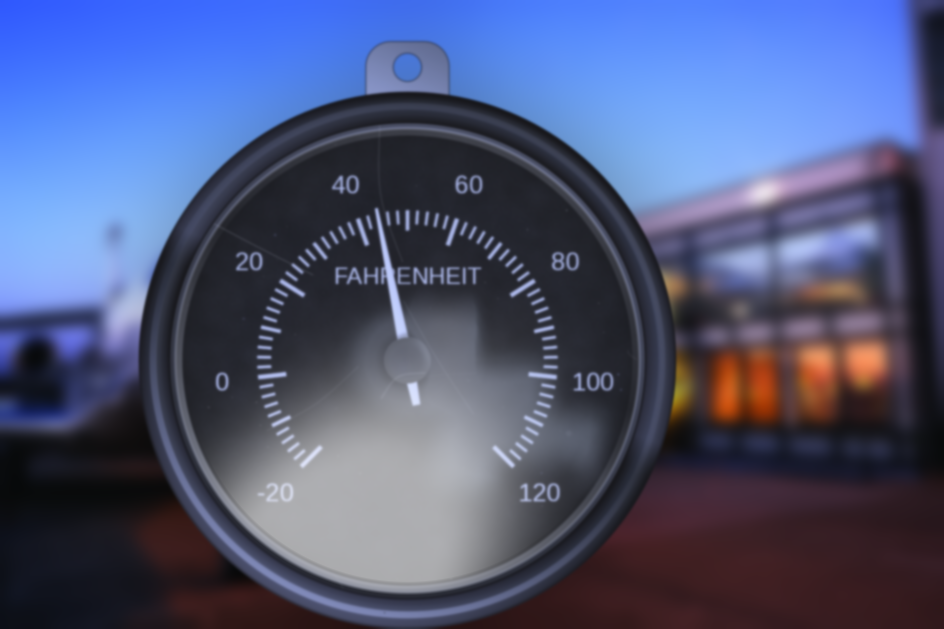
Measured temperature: 44 °F
